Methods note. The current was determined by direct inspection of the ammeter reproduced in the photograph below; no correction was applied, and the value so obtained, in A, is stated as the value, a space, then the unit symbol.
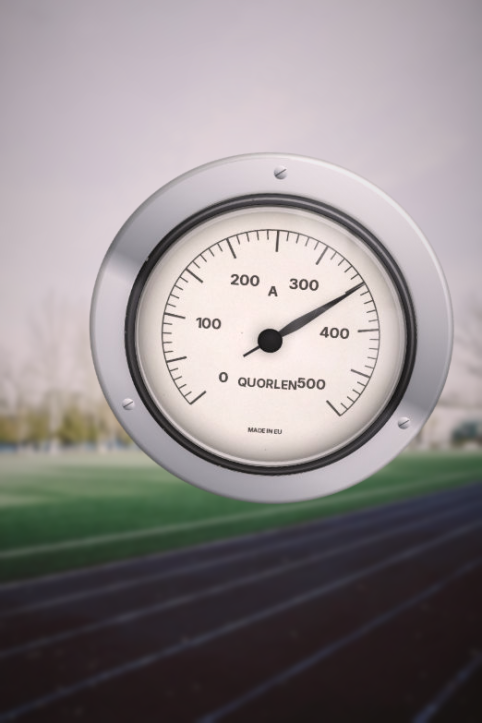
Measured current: 350 A
